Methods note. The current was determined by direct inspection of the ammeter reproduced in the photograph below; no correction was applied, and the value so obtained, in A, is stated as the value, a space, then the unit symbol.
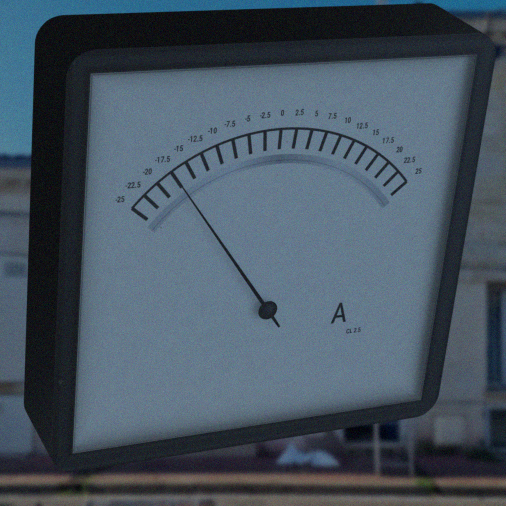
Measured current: -17.5 A
